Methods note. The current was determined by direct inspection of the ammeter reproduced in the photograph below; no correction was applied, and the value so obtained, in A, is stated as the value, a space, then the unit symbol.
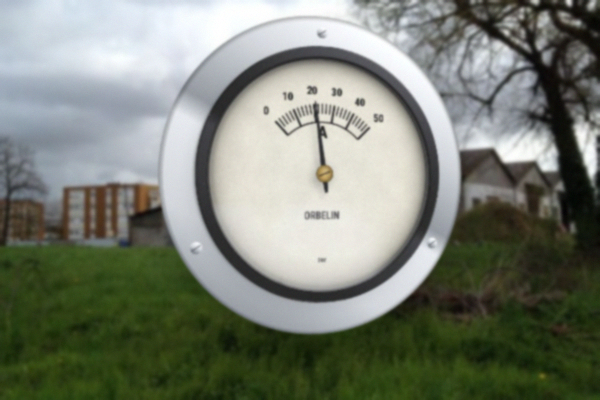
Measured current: 20 A
